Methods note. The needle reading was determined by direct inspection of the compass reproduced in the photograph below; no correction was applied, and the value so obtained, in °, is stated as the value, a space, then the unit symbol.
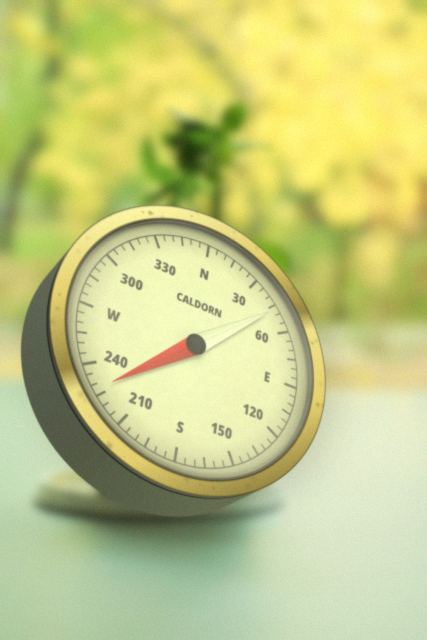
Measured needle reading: 227.5 °
